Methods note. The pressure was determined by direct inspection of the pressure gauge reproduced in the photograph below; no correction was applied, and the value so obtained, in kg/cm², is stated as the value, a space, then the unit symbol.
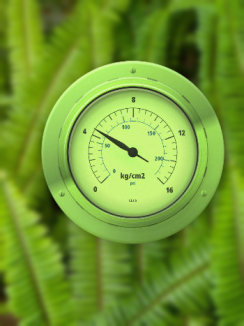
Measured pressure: 4.5 kg/cm²
